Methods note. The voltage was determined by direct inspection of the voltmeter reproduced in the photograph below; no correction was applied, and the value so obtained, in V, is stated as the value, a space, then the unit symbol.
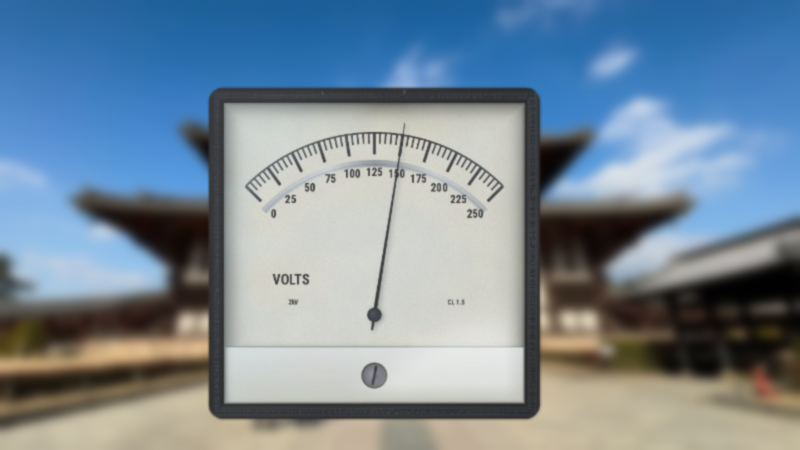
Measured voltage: 150 V
